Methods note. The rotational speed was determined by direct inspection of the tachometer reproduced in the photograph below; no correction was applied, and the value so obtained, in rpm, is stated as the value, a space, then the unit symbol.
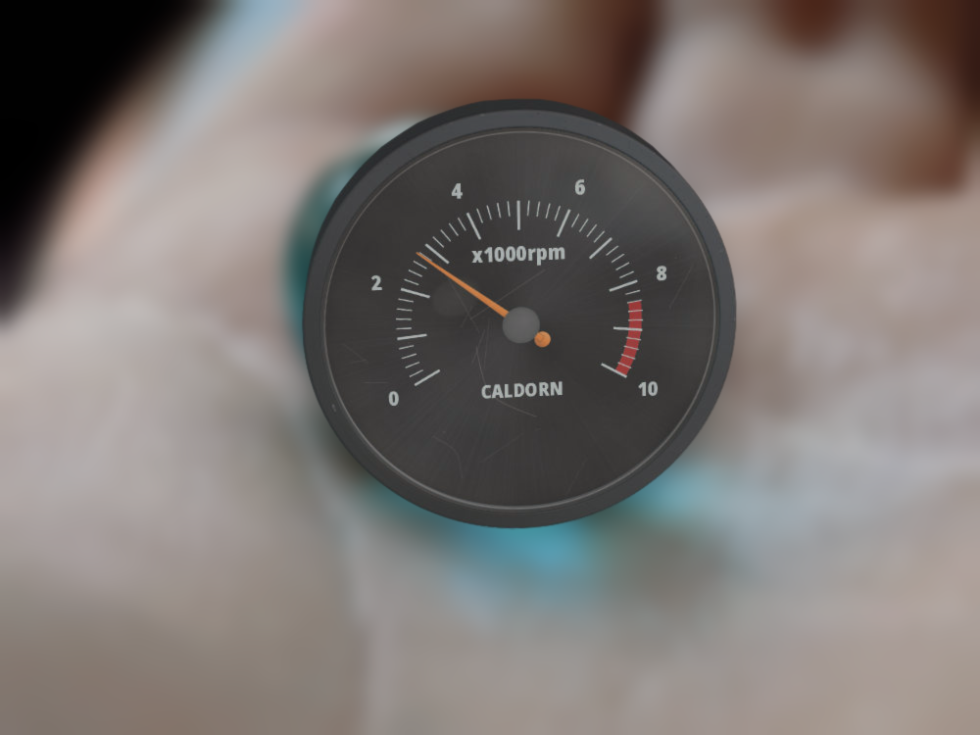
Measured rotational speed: 2800 rpm
